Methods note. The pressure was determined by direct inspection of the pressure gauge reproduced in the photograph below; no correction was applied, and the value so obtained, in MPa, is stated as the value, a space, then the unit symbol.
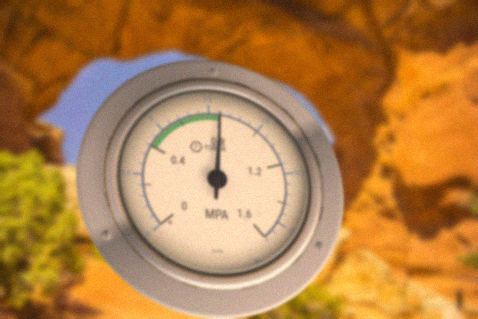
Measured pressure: 0.8 MPa
